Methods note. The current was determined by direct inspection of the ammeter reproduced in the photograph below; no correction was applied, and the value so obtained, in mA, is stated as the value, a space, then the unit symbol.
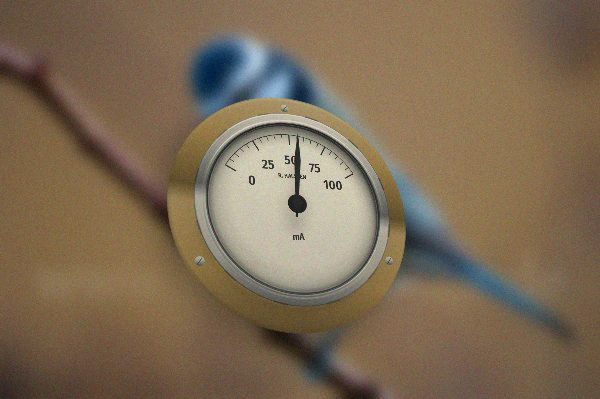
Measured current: 55 mA
